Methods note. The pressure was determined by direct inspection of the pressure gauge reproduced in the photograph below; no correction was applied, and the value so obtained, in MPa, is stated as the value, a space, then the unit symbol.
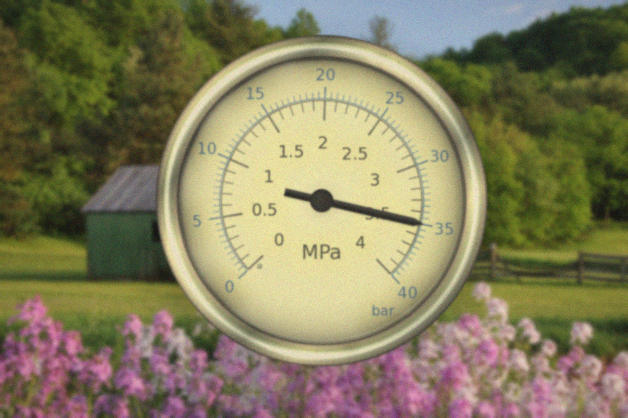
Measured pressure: 3.5 MPa
